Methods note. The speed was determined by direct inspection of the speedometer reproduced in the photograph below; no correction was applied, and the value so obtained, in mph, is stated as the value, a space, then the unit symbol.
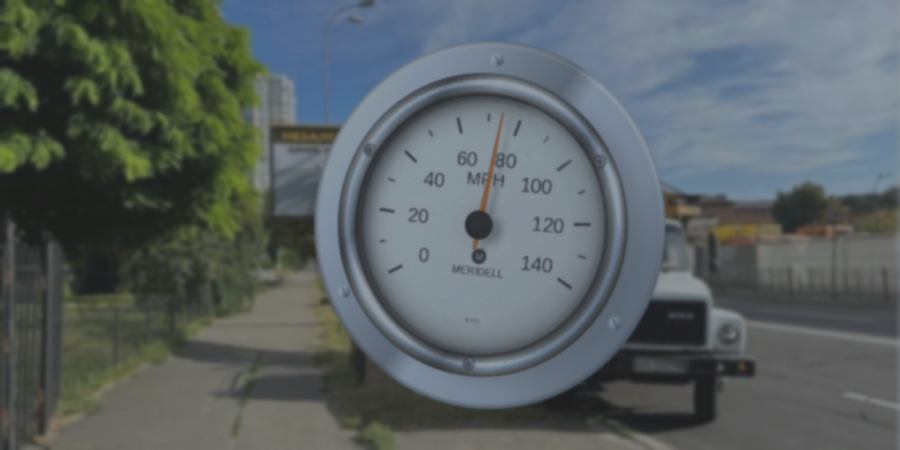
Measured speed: 75 mph
